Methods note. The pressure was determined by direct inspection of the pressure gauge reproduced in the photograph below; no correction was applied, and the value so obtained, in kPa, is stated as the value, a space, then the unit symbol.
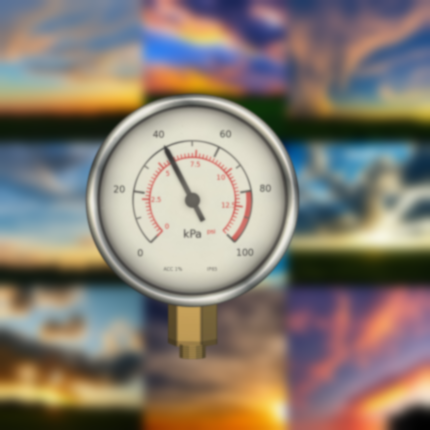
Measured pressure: 40 kPa
